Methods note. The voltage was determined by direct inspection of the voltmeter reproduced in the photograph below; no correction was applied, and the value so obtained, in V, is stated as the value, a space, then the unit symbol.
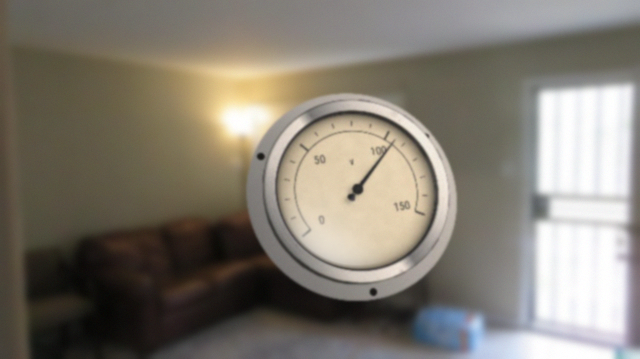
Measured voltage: 105 V
